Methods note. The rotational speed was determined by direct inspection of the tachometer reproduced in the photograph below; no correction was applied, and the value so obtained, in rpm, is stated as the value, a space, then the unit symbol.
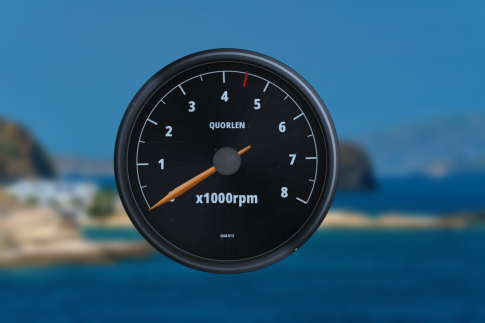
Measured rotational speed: 0 rpm
